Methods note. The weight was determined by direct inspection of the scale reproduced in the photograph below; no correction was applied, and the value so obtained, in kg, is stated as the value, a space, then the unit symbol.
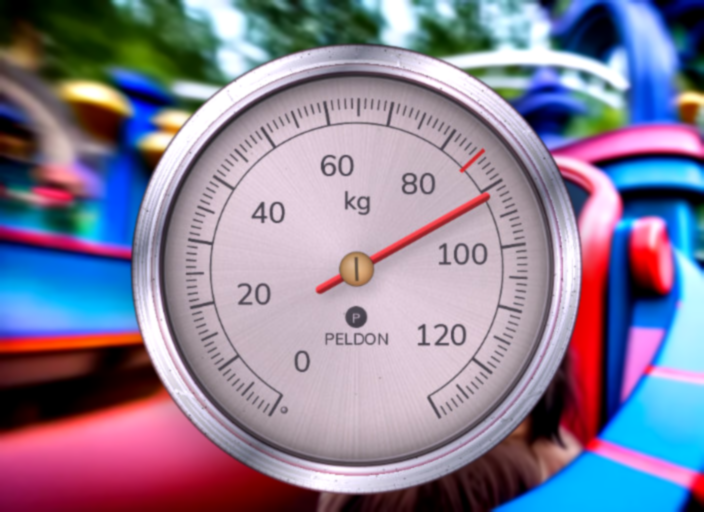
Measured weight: 91 kg
